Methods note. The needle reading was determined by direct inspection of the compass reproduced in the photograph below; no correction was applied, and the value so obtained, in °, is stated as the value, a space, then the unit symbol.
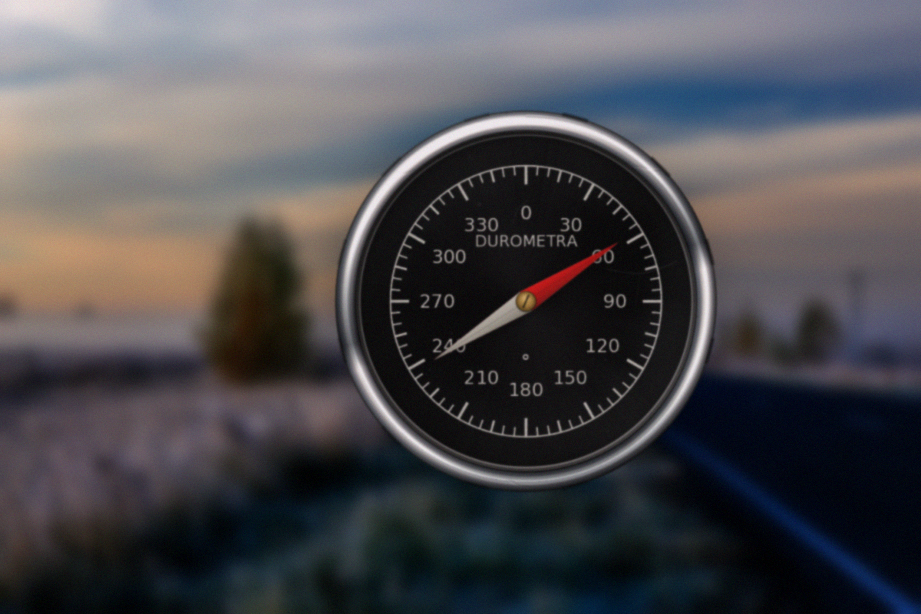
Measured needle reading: 57.5 °
